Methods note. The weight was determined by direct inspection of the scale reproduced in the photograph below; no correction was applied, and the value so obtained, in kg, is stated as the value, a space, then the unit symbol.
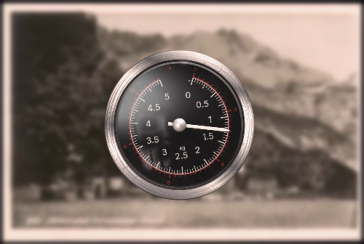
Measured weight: 1.25 kg
